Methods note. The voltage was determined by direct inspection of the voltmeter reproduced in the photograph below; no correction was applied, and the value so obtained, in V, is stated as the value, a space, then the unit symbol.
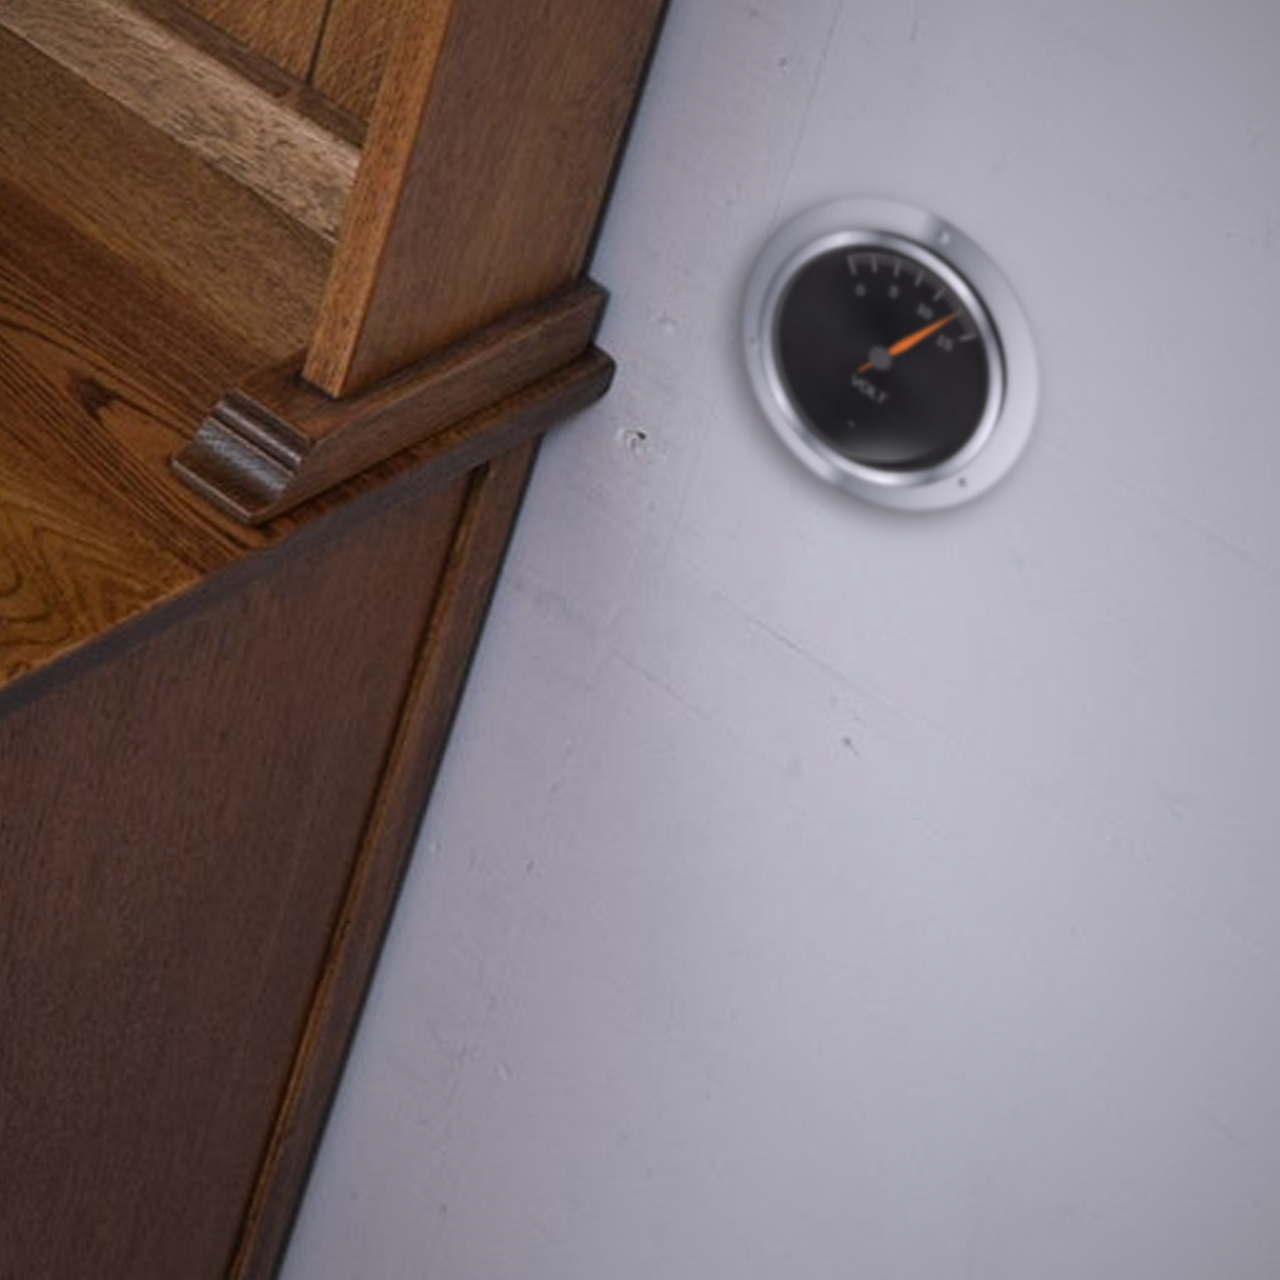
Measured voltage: 12.5 V
